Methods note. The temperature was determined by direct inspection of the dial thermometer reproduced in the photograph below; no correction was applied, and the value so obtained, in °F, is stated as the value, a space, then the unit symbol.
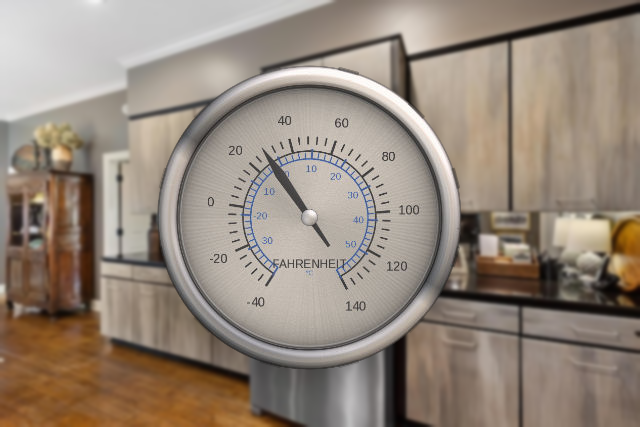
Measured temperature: 28 °F
